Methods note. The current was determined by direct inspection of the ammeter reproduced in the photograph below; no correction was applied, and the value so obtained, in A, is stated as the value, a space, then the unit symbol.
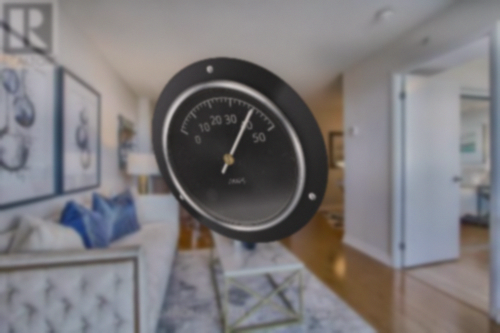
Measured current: 40 A
